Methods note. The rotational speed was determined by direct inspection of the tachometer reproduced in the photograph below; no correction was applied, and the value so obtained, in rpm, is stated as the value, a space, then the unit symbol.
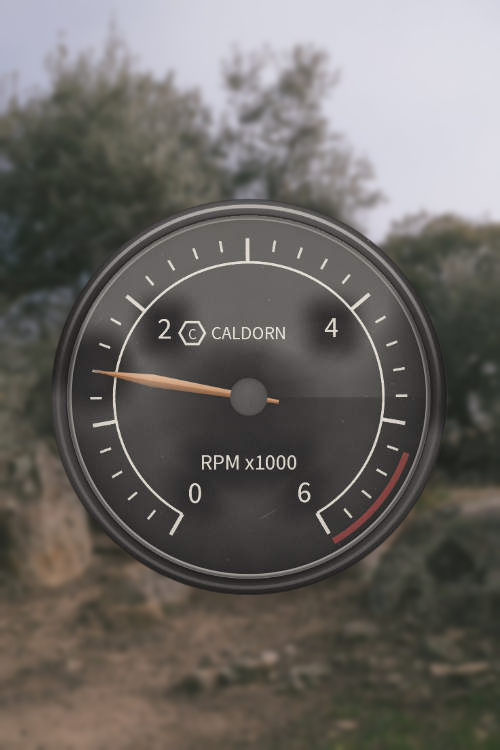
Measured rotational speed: 1400 rpm
